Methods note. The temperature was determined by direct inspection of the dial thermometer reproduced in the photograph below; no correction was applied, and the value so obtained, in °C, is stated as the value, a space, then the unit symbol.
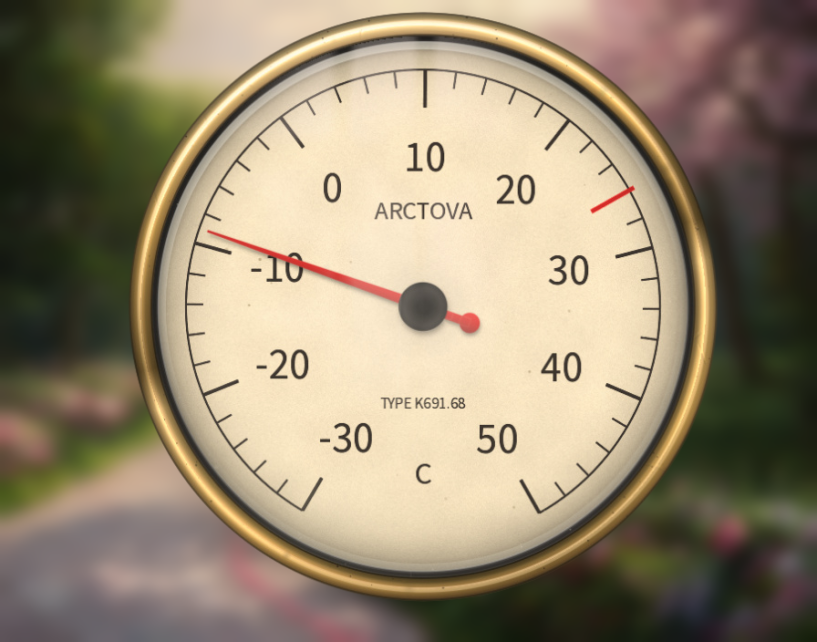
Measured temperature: -9 °C
